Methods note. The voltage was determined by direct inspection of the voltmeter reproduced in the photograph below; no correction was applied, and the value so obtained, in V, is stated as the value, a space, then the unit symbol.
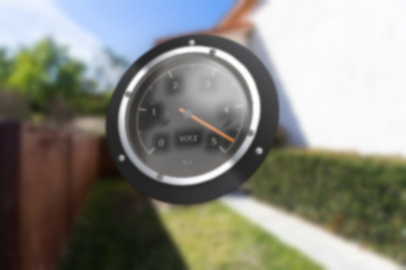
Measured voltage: 4.75 V
